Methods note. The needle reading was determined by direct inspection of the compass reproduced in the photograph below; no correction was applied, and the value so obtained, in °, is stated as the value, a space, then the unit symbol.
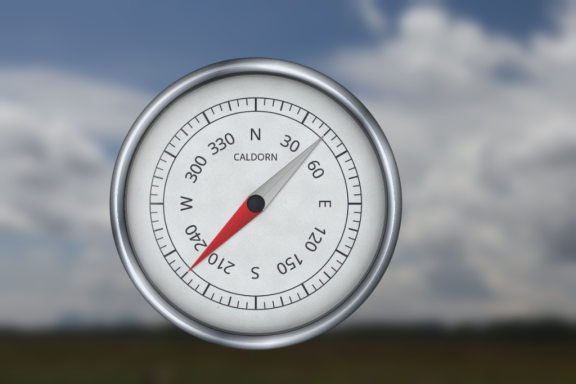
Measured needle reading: 225 °
